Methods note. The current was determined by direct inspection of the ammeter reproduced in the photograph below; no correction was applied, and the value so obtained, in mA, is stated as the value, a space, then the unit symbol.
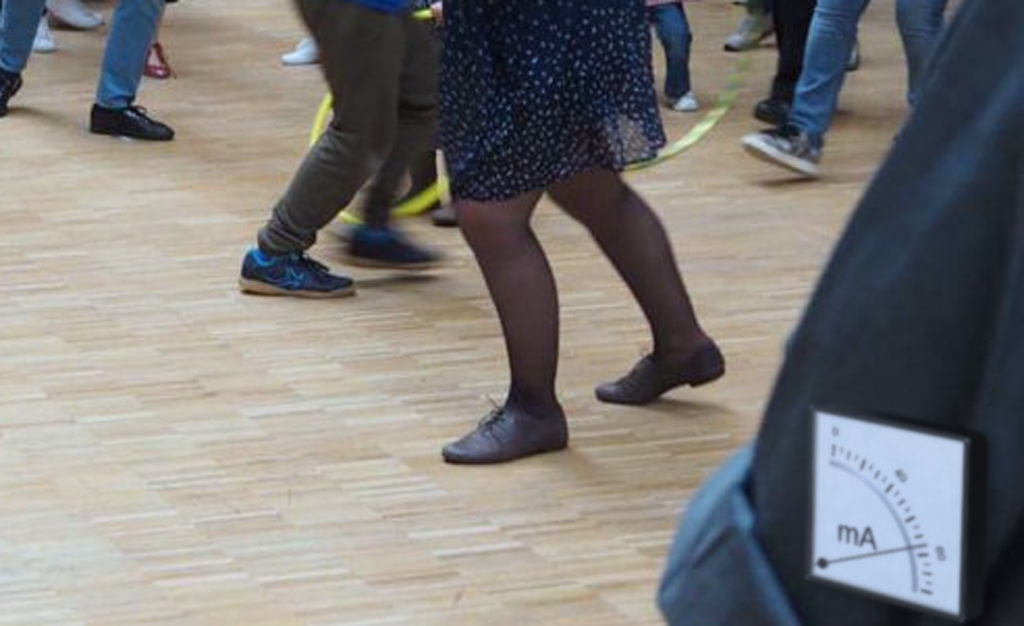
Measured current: 75 mA
